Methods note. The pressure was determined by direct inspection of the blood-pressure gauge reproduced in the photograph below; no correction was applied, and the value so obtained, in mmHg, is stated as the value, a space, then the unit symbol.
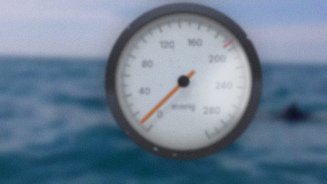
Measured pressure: 10 mmHg
